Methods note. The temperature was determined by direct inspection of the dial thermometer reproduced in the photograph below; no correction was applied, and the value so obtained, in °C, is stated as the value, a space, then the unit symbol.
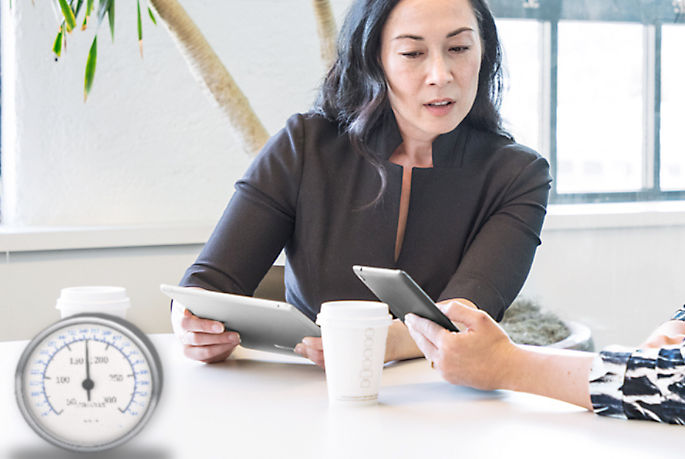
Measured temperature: 175 °C
